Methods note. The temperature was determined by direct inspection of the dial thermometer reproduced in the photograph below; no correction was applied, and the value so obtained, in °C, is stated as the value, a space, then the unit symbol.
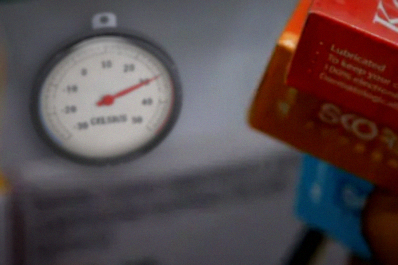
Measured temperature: 30 °C
